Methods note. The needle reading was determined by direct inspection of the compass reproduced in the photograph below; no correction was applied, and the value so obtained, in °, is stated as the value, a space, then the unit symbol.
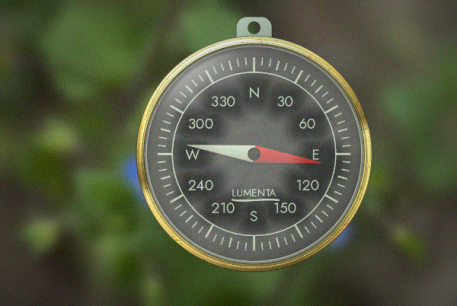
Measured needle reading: 97.5 °
